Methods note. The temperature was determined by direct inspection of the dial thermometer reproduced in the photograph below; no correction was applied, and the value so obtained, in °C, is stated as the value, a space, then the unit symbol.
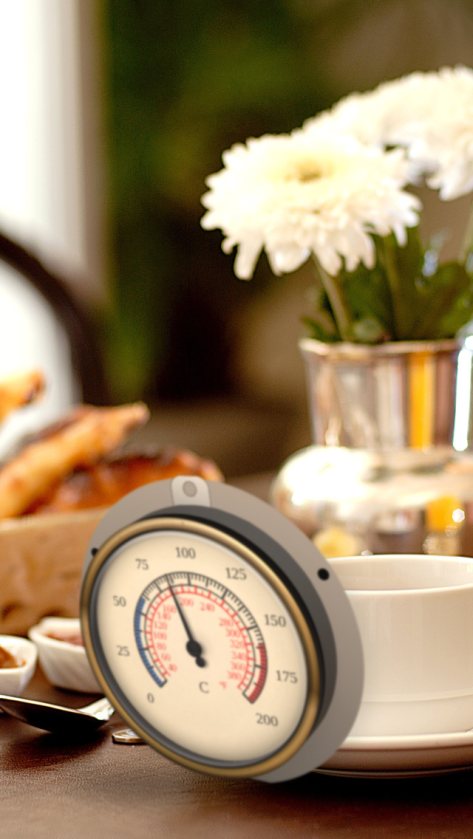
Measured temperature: 87.5 °C
